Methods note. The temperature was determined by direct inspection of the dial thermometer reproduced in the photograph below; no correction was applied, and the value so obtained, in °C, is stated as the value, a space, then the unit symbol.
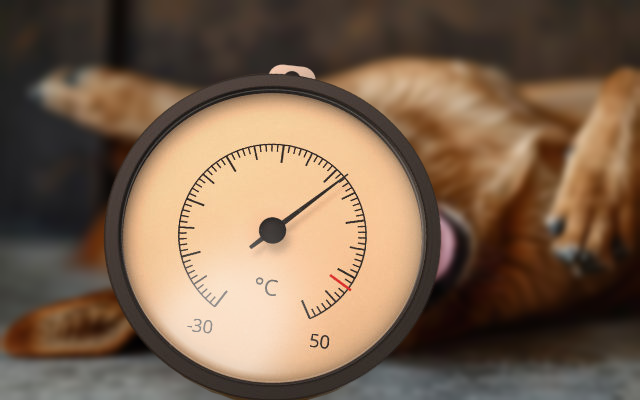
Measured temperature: 22 °C
